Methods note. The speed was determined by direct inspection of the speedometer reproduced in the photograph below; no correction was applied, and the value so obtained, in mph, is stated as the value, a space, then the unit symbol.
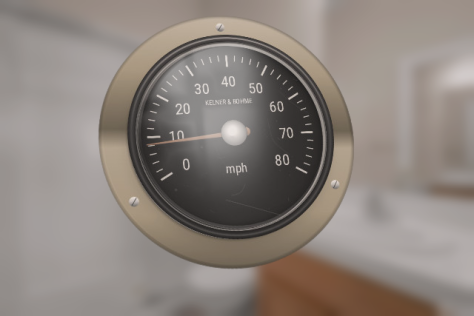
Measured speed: 8 mph
